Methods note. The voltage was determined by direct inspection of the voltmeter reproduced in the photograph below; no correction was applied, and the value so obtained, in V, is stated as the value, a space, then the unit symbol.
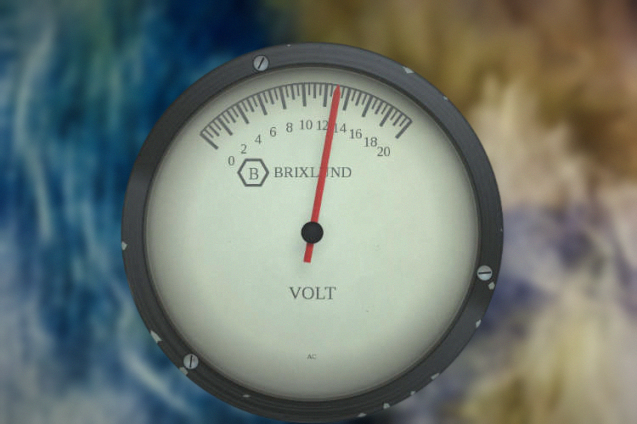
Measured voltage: 13 V
